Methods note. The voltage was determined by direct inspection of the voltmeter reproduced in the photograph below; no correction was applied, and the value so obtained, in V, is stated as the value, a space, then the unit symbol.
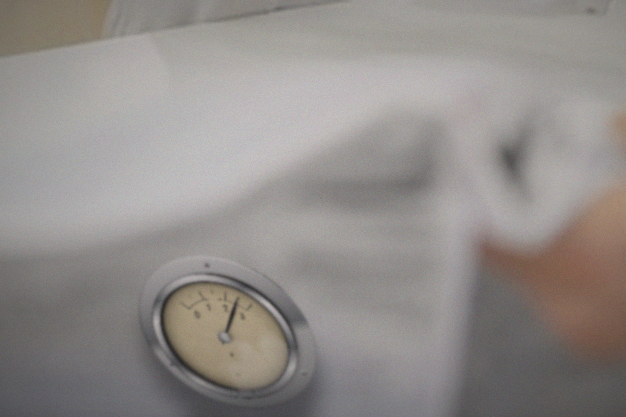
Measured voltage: 2.5 V
